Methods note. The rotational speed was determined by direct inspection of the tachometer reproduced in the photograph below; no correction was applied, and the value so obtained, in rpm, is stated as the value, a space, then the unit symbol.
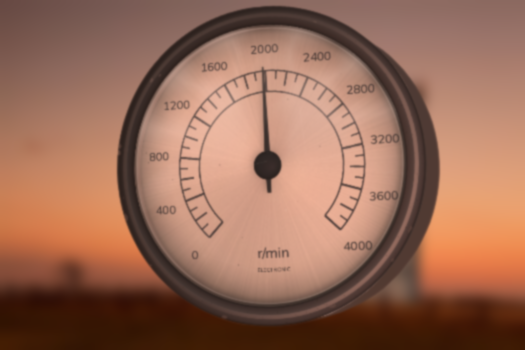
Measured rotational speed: 2000 rpm
